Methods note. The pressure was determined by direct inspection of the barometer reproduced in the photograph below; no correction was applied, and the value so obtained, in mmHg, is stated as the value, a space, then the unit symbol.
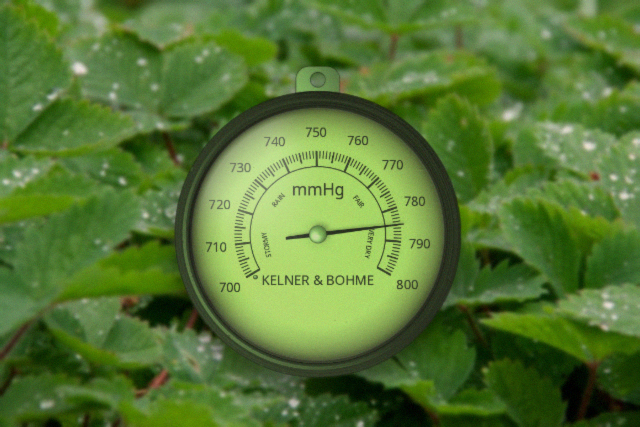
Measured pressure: 785 mmHg
